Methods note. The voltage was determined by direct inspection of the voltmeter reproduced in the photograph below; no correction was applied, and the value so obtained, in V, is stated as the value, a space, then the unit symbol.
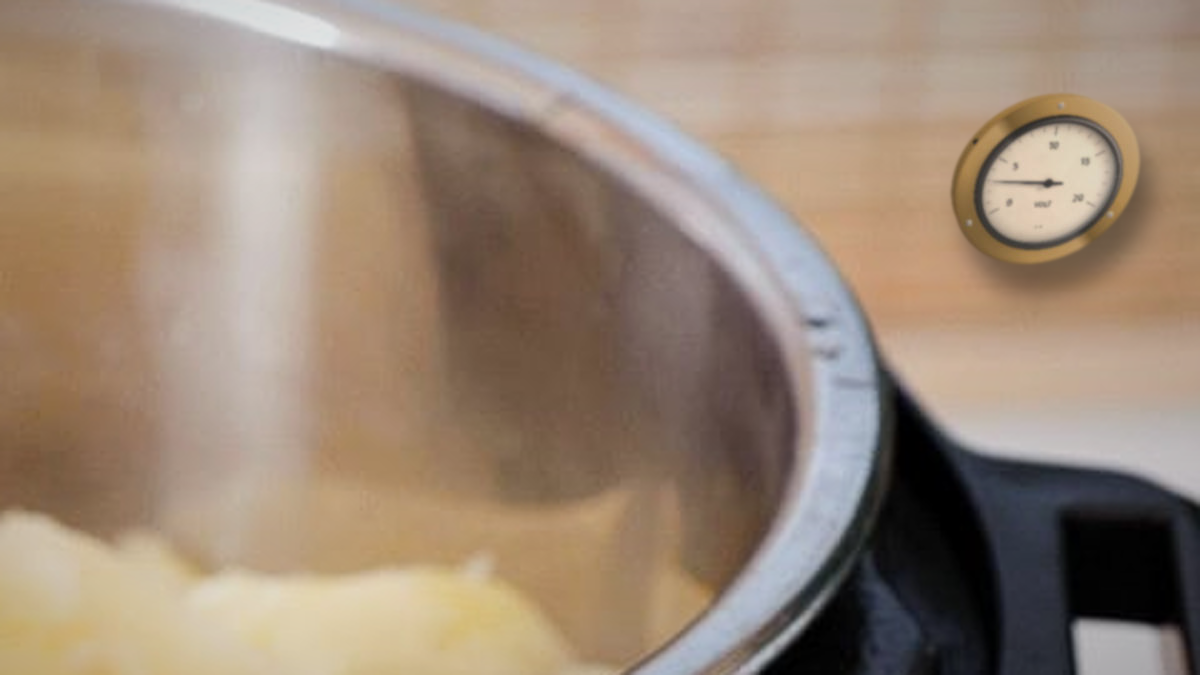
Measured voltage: 3 V
